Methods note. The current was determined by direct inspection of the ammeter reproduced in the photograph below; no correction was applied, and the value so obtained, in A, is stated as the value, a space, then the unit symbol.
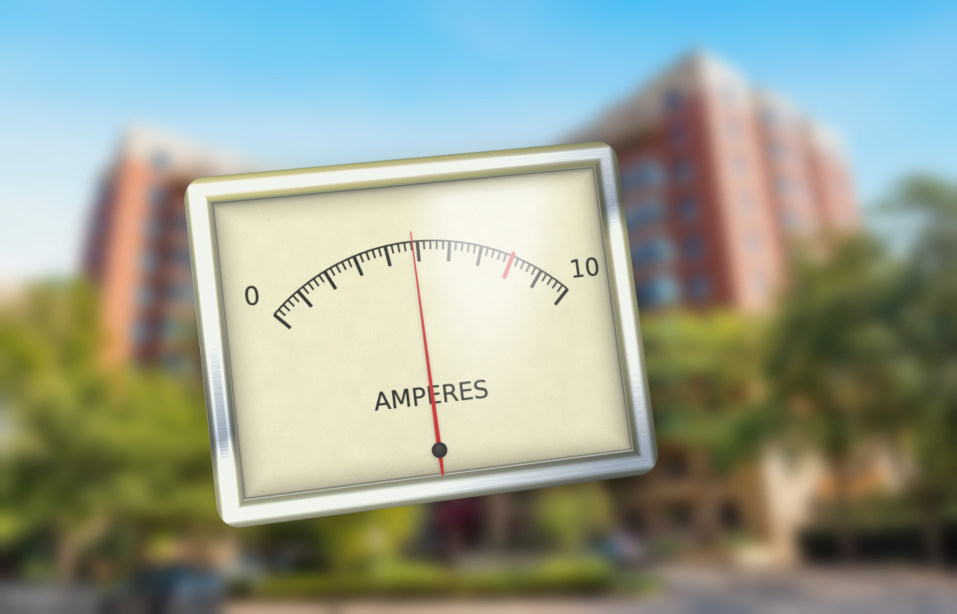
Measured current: 4.8 A
